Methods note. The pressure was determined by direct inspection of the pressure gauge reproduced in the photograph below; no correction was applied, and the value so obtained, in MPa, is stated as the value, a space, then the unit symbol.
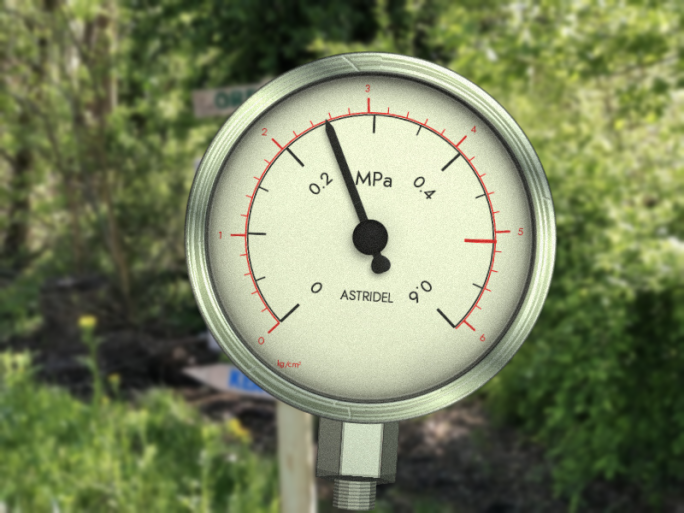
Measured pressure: 0.25 MPa
